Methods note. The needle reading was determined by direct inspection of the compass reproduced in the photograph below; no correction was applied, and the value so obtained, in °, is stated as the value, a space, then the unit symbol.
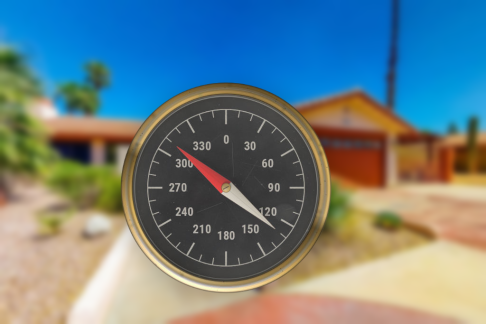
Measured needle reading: 310 °
